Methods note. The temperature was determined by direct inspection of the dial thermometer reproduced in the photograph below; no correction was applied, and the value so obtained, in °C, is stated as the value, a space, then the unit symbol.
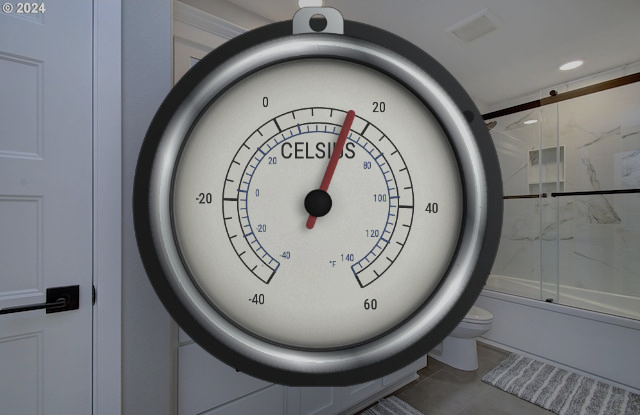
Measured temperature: 16 °C
